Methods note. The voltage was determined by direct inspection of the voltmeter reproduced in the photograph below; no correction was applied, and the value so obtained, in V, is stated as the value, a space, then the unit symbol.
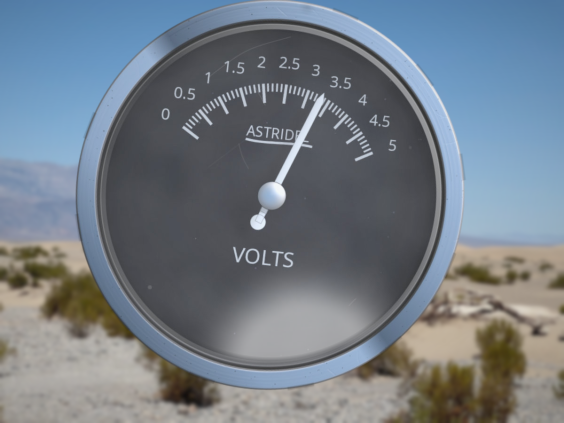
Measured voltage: 3.3 V
